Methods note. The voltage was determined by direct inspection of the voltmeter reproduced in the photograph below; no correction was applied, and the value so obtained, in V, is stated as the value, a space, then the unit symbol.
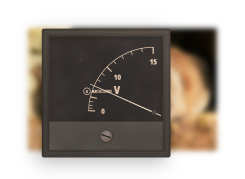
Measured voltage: 7 V
